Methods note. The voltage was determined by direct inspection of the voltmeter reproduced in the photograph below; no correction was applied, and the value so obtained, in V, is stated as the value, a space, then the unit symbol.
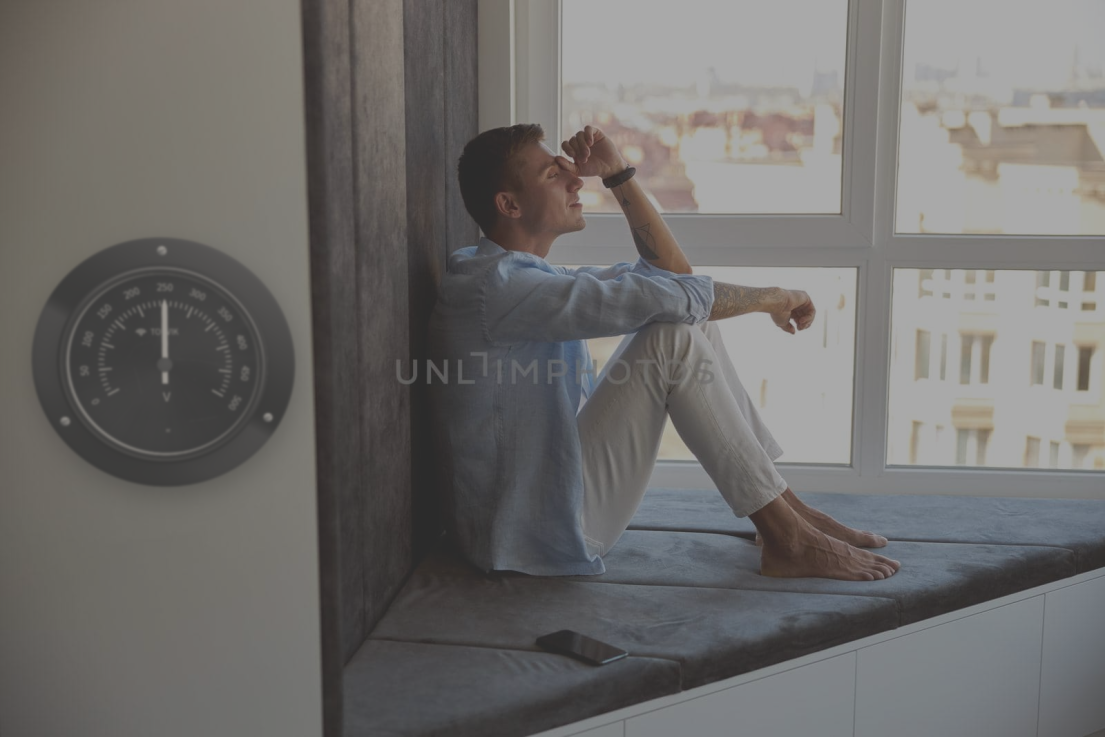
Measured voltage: 250 V
